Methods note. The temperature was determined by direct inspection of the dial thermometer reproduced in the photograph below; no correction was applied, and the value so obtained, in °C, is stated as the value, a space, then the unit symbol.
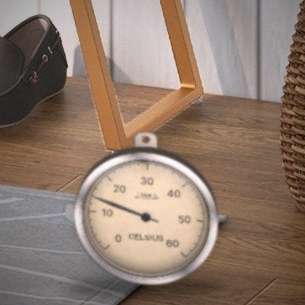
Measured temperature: 14 °C
